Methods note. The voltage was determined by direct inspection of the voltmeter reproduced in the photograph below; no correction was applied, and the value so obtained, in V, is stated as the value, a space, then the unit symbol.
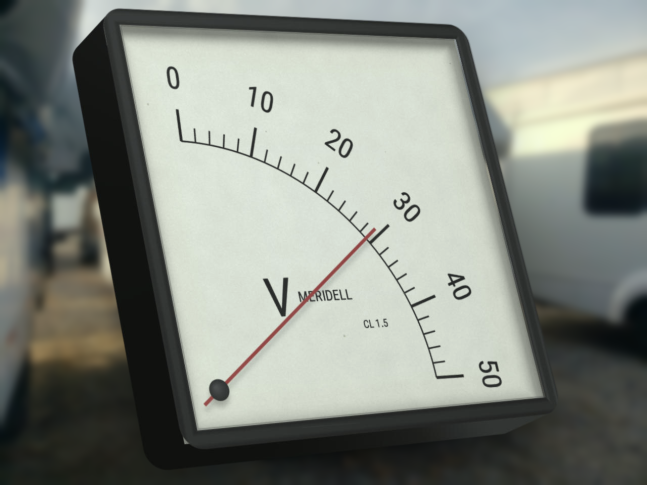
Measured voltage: 29 V
